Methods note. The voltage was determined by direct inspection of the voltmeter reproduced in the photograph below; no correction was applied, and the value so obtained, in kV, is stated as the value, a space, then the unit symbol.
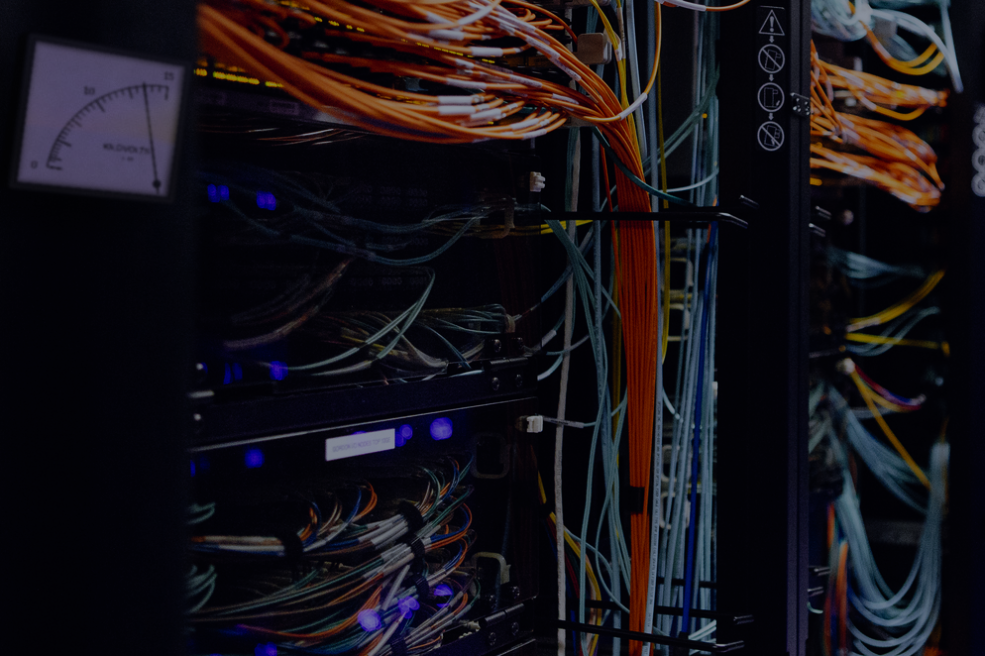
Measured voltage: 13.5 kV
